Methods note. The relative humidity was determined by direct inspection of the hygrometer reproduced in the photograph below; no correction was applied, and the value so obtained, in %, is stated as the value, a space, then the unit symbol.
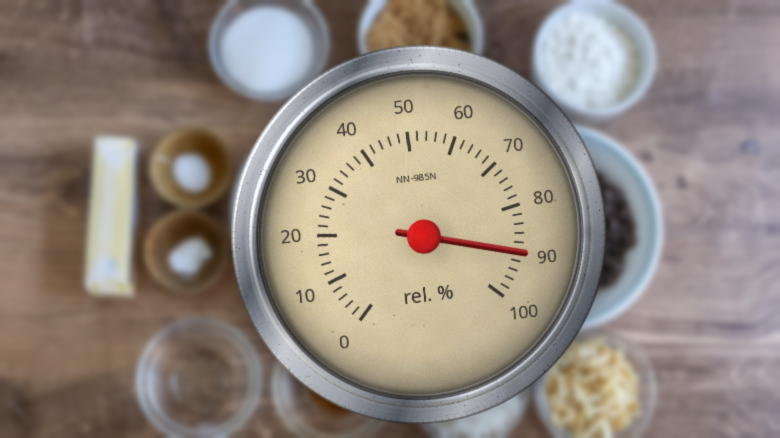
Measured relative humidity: 90 %
